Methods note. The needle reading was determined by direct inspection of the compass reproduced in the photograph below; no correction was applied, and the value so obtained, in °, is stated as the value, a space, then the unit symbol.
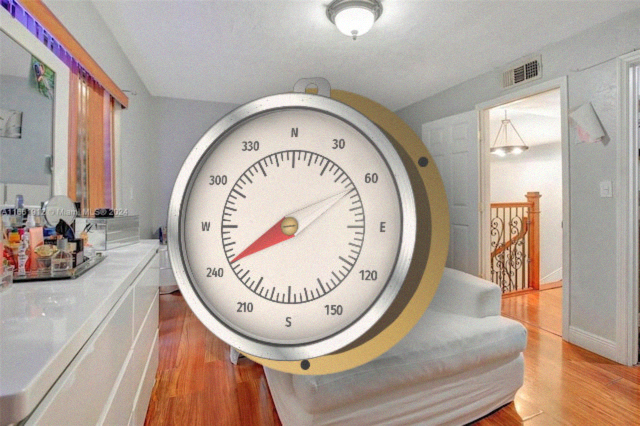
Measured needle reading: 240 °
